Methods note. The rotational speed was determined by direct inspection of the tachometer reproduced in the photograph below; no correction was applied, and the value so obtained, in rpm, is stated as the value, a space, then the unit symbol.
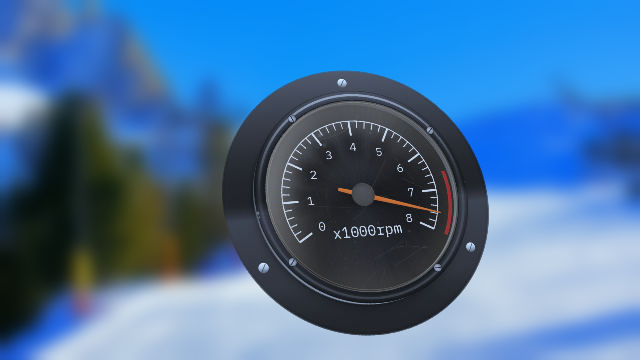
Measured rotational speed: 7600 rpm
